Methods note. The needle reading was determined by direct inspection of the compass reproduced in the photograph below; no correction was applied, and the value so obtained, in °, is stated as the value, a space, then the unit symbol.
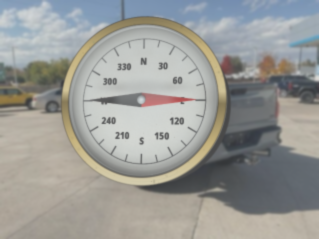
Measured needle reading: 90 °
